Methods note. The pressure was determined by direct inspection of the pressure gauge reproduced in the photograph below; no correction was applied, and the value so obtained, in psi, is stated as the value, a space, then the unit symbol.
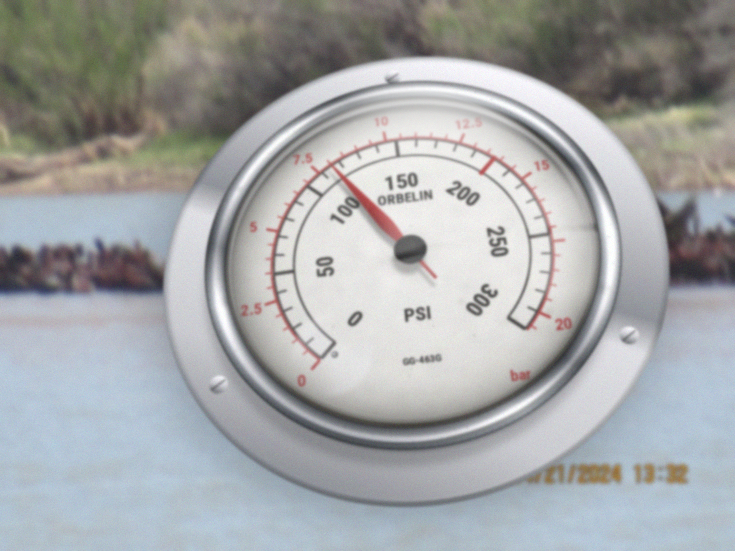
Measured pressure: 115 psi
